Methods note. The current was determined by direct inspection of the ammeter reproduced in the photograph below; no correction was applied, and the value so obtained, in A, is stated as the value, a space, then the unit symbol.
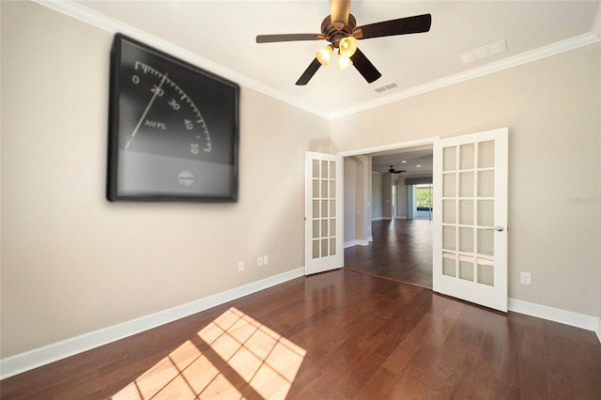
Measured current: 20 A
